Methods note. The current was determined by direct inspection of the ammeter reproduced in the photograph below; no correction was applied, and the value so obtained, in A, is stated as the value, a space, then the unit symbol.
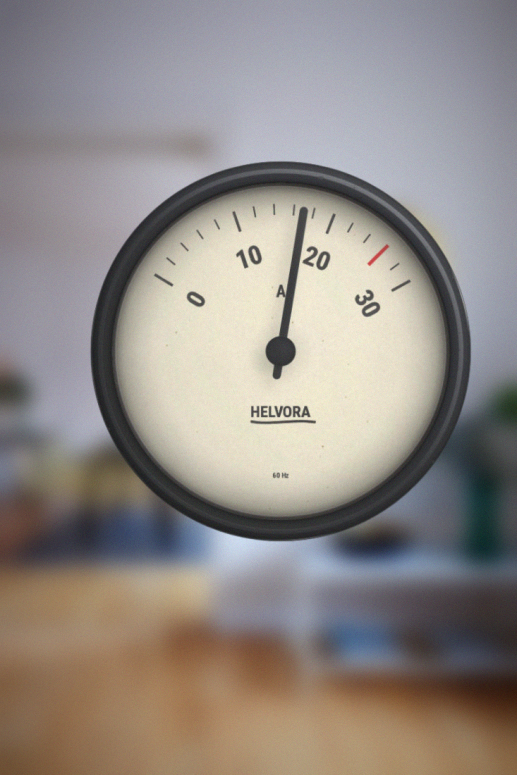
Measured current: 17 A
